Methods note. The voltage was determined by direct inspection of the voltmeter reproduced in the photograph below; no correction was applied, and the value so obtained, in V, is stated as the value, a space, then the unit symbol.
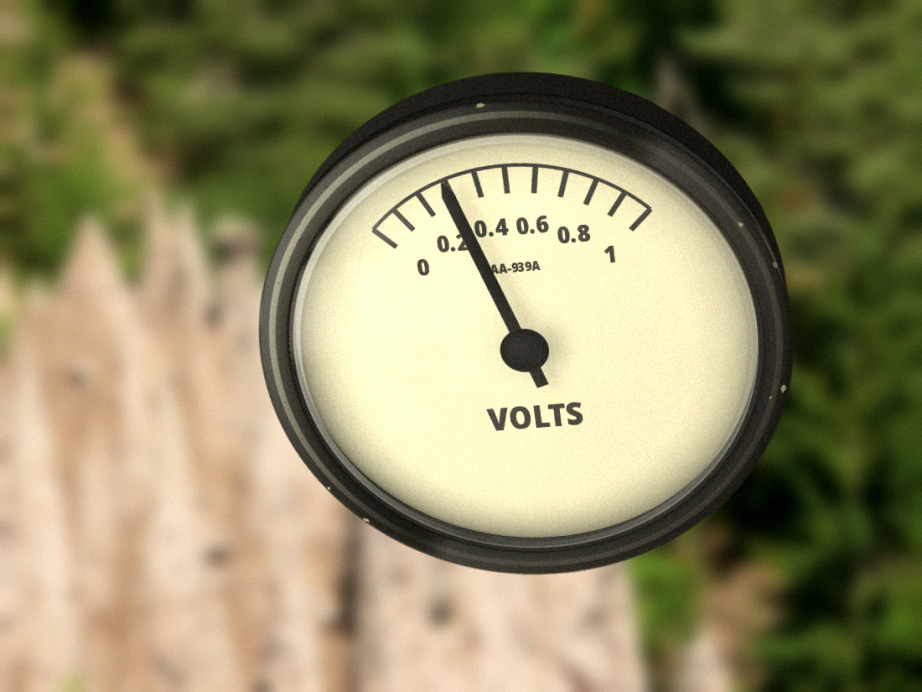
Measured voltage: 0.3 V
